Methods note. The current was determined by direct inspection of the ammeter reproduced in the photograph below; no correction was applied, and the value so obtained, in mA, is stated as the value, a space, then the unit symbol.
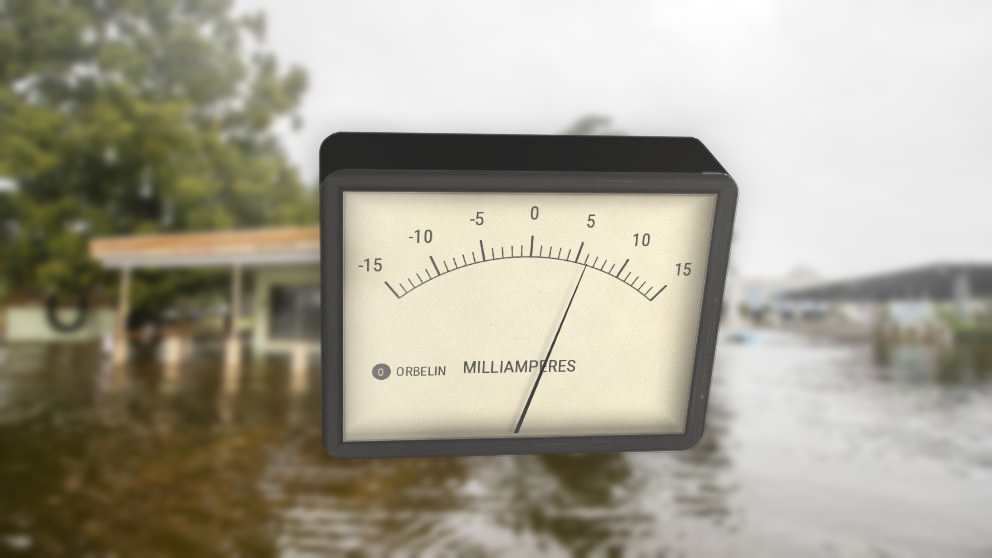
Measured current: 6 mA
